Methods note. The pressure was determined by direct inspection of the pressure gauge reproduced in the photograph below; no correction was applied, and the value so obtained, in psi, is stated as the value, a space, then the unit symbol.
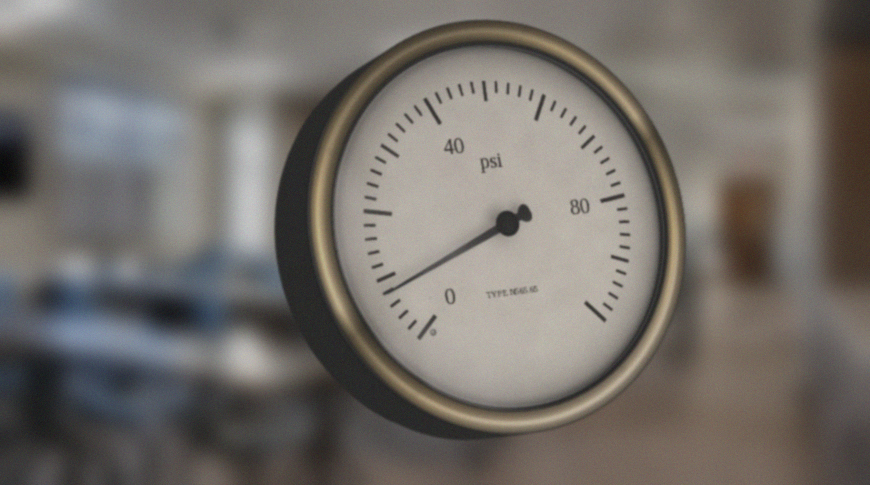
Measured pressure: 8 psi
